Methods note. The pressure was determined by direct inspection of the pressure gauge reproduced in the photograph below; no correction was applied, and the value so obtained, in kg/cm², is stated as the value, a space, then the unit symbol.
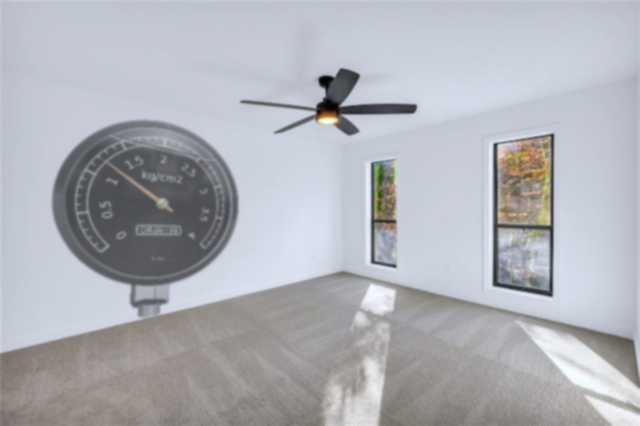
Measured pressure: 1.2 kg/cm²
